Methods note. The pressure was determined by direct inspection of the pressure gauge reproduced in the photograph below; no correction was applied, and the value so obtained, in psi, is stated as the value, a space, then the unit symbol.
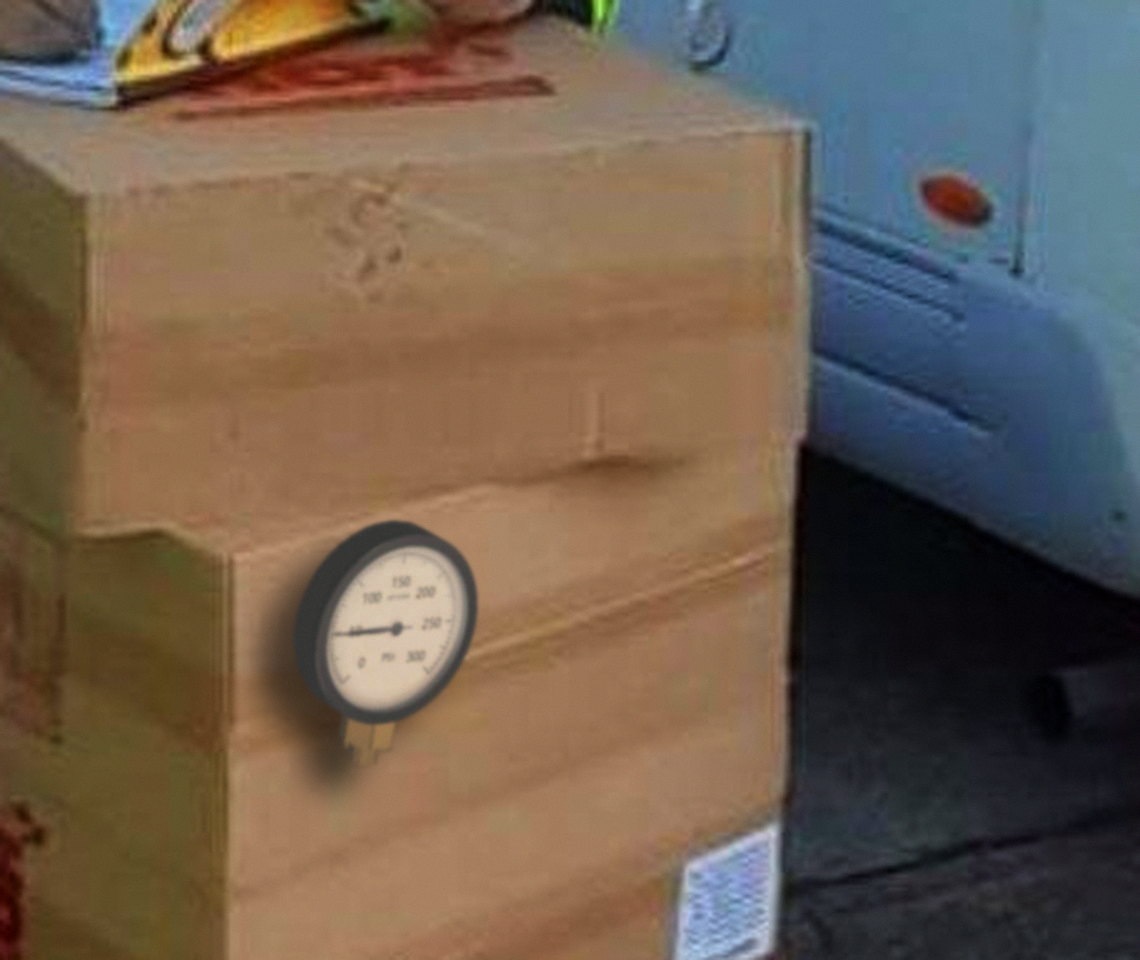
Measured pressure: 50 psi
